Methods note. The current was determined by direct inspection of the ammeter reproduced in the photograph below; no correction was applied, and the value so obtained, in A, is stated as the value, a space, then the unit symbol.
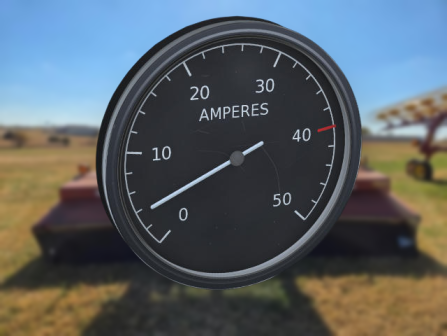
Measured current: 4 A
